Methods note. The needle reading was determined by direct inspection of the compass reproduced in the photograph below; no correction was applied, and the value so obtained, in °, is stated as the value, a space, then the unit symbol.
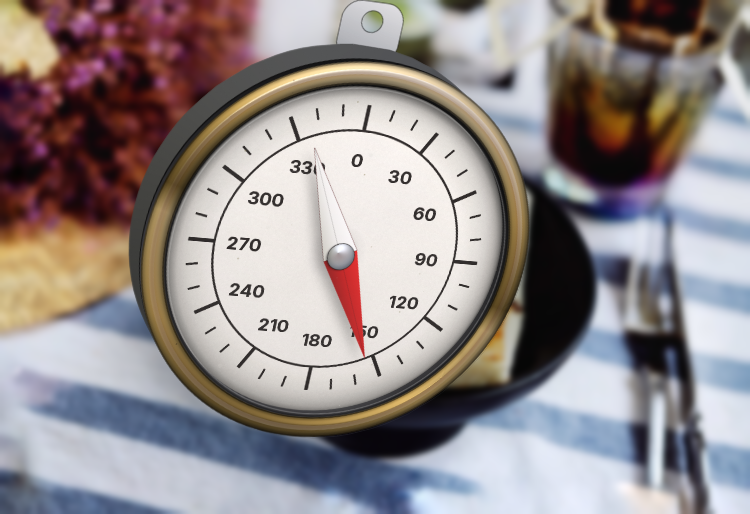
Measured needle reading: 155 °
